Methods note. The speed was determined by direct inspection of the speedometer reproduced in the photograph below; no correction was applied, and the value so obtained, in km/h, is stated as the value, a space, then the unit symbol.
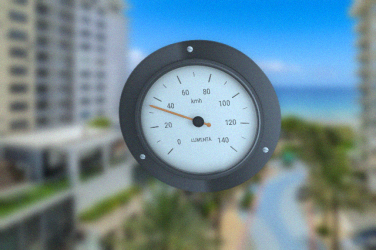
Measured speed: 35 km/h
